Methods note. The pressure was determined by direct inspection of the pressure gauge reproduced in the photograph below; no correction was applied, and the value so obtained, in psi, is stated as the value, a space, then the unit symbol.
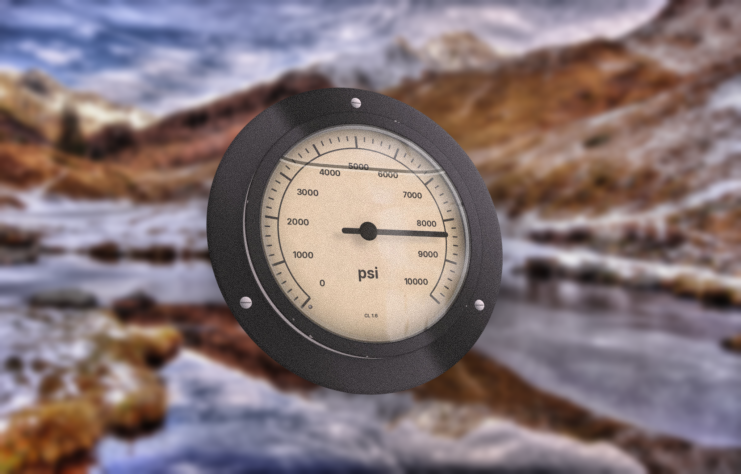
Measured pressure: 8400 psi
